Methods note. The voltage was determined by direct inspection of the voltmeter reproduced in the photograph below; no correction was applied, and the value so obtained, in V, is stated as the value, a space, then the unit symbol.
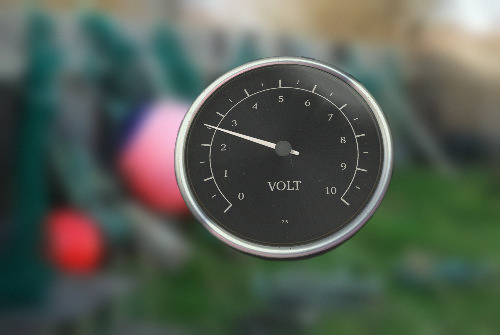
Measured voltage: 2.5 V
